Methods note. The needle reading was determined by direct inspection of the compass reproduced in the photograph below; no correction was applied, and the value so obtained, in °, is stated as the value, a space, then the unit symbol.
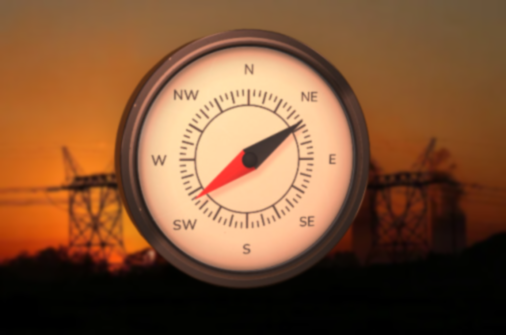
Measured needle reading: 235 °
